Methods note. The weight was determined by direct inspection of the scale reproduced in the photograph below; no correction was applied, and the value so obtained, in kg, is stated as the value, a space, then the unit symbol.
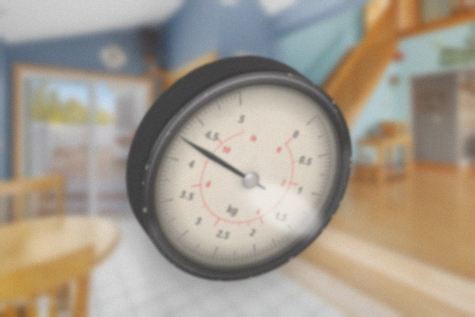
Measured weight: 4.25 kg
